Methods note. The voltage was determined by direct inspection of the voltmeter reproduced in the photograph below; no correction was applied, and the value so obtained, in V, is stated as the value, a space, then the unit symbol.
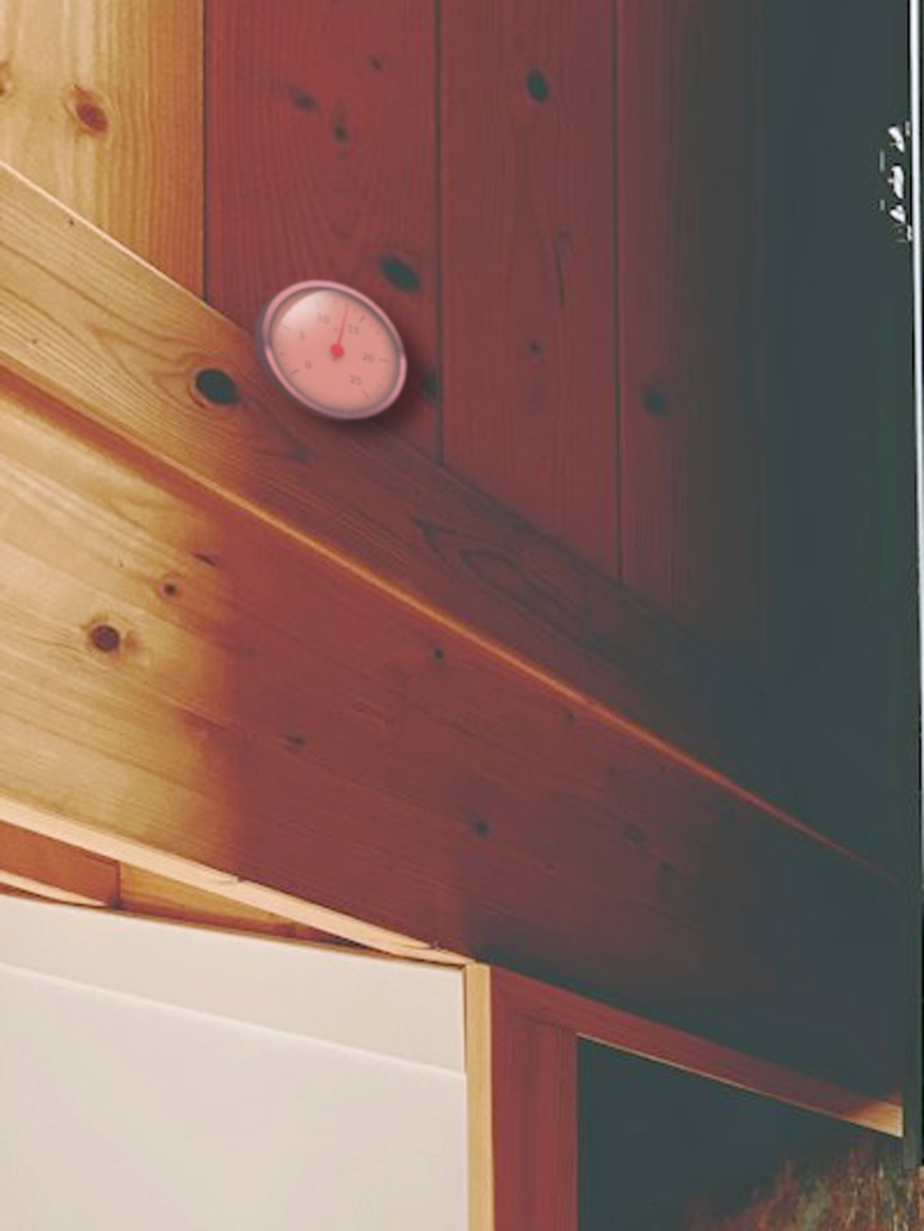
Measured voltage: 13 V
